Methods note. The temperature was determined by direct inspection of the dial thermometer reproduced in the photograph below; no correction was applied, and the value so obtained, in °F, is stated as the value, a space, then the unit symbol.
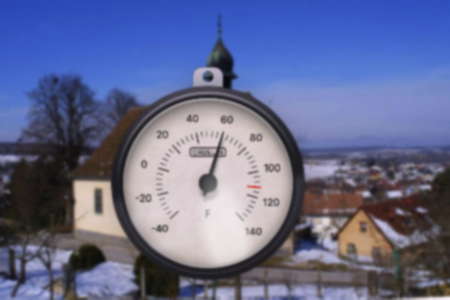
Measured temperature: 60 °F
